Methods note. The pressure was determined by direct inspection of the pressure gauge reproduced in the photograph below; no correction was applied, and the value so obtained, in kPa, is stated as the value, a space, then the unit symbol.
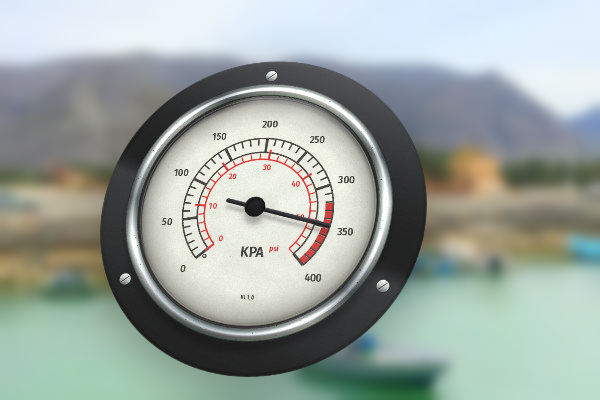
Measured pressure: 350 kPa
